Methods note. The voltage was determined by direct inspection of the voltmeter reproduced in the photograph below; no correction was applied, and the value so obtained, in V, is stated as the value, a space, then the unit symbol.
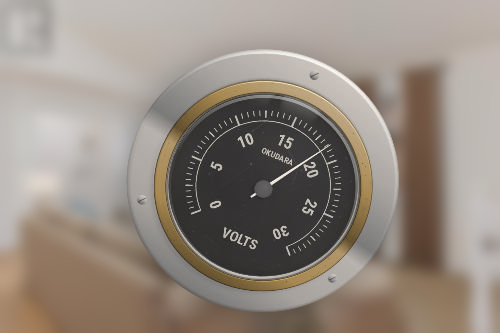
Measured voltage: 18.5 V
